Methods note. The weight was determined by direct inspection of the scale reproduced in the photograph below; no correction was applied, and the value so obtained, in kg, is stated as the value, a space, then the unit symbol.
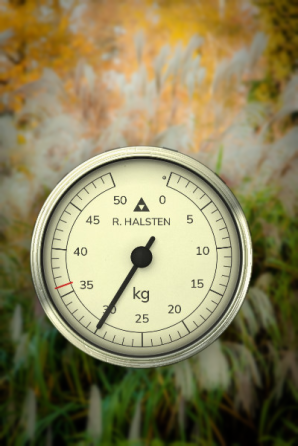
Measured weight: 30 kg
